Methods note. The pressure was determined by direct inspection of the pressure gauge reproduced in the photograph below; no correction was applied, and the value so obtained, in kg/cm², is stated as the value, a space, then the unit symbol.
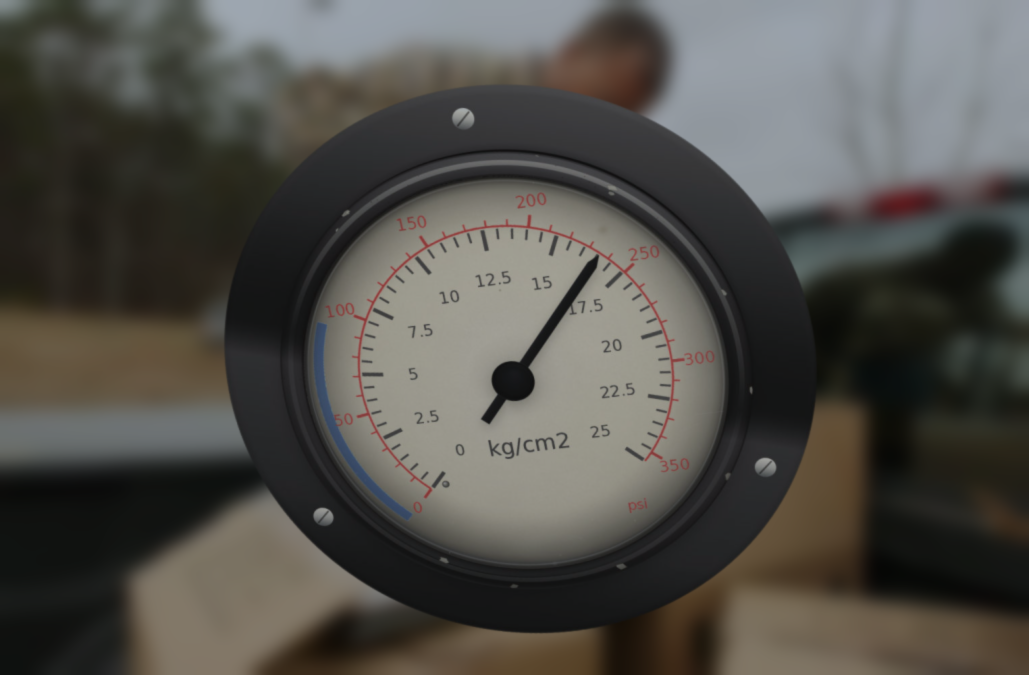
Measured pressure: 16.5 kg/cm²
